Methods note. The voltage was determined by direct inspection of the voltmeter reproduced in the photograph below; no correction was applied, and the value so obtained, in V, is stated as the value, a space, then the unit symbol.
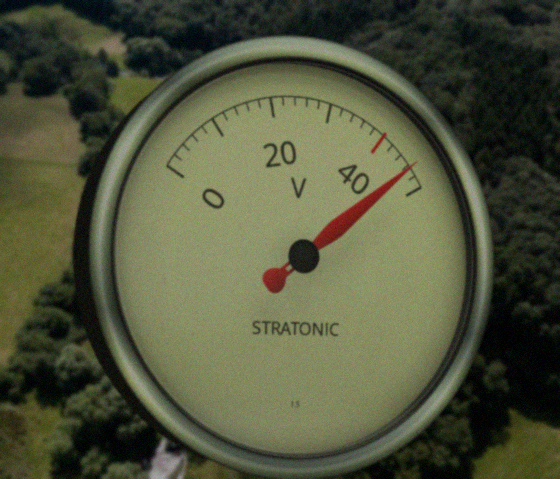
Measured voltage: 46 V
